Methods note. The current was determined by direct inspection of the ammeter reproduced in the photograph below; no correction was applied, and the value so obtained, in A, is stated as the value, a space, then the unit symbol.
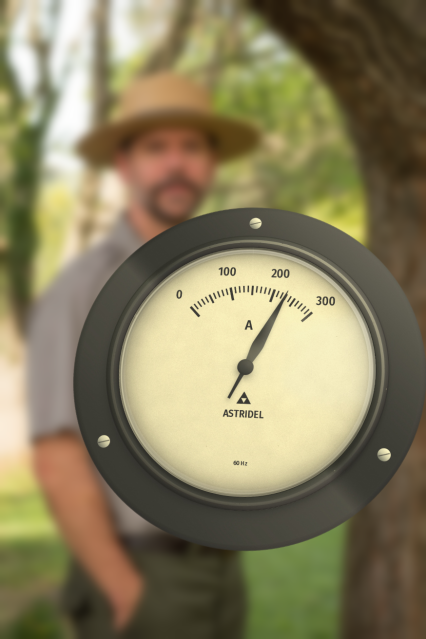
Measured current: 230 A
